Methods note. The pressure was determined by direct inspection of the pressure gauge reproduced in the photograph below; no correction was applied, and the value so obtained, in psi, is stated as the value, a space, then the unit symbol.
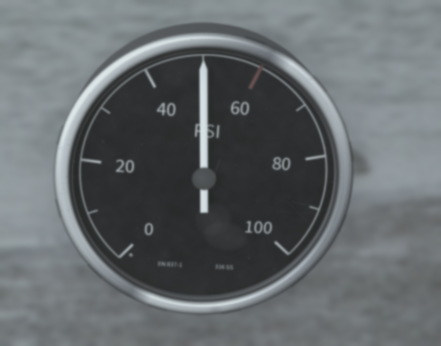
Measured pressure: 50 psi
